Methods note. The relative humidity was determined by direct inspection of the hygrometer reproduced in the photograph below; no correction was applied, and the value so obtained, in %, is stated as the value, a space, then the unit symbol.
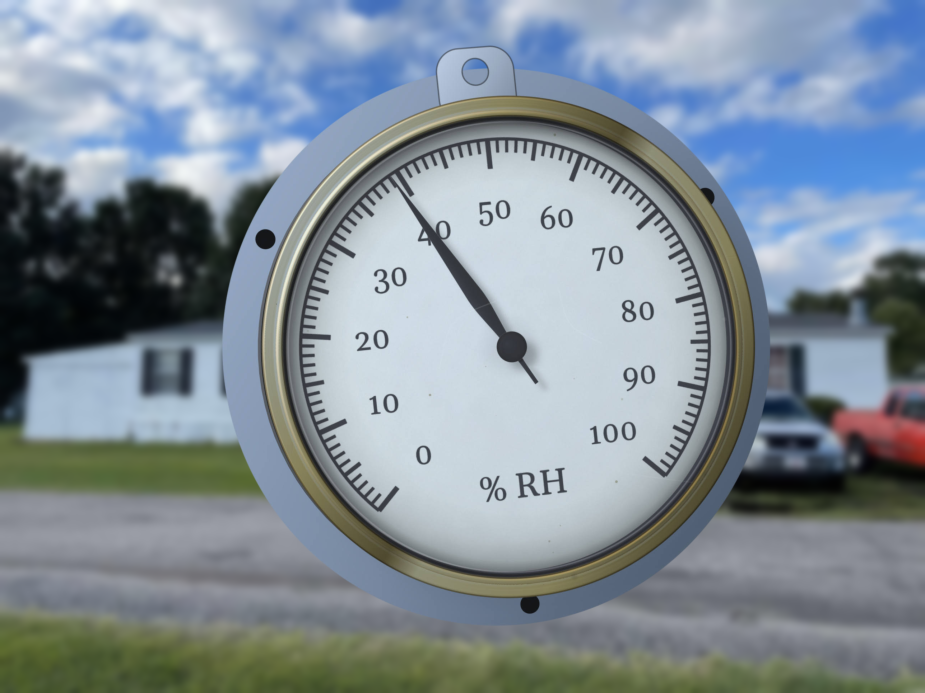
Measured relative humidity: 39 %
